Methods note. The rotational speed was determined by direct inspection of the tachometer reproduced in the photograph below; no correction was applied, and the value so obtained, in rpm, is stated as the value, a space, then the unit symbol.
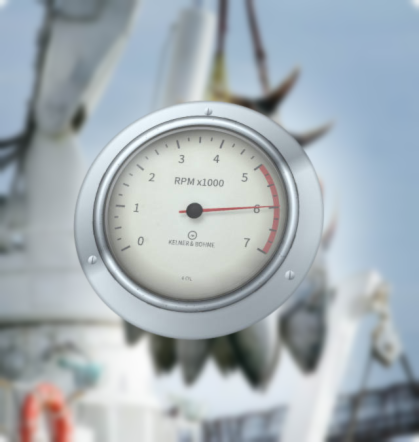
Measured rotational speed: 6000 rpm
